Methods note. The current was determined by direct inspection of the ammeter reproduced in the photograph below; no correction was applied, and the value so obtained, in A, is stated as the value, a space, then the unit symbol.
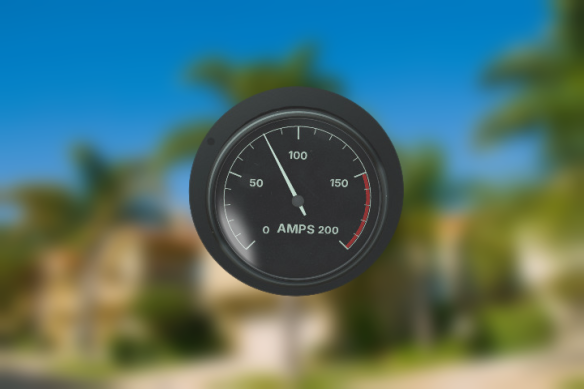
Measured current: 80 A
